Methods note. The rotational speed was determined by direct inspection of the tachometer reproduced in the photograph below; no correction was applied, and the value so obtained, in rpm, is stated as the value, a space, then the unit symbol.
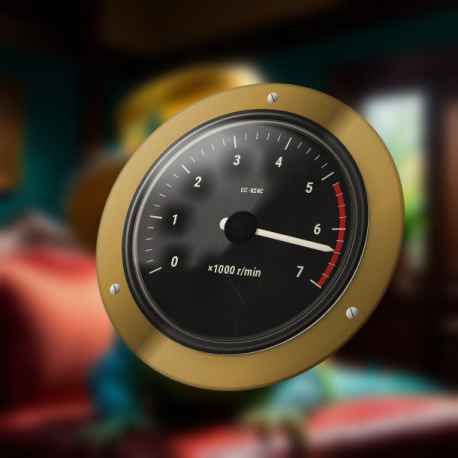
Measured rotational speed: 6400 rpm
